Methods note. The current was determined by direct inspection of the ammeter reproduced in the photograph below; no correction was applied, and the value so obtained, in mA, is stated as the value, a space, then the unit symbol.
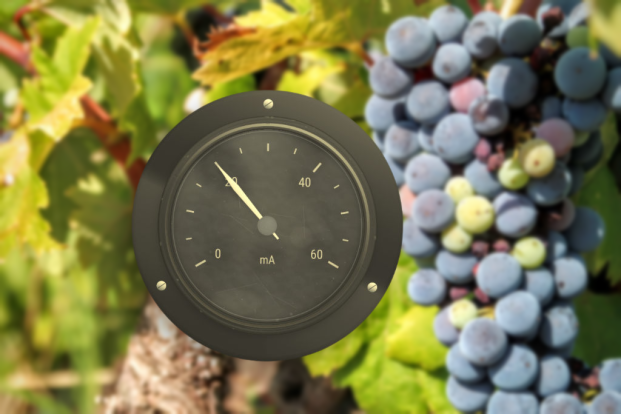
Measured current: 20 mA
